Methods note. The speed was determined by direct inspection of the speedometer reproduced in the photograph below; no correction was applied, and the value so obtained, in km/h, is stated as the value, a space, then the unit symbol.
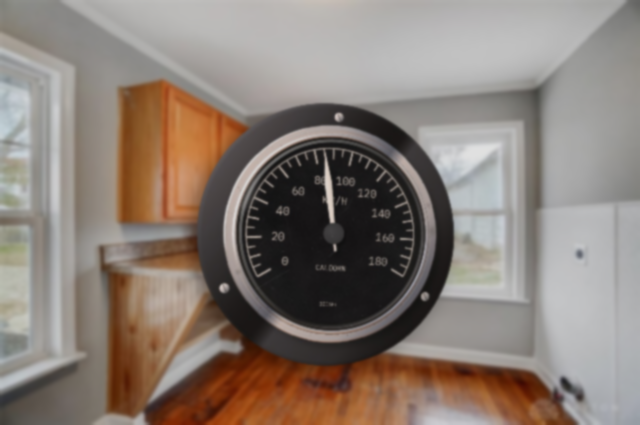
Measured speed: 85 km/h
